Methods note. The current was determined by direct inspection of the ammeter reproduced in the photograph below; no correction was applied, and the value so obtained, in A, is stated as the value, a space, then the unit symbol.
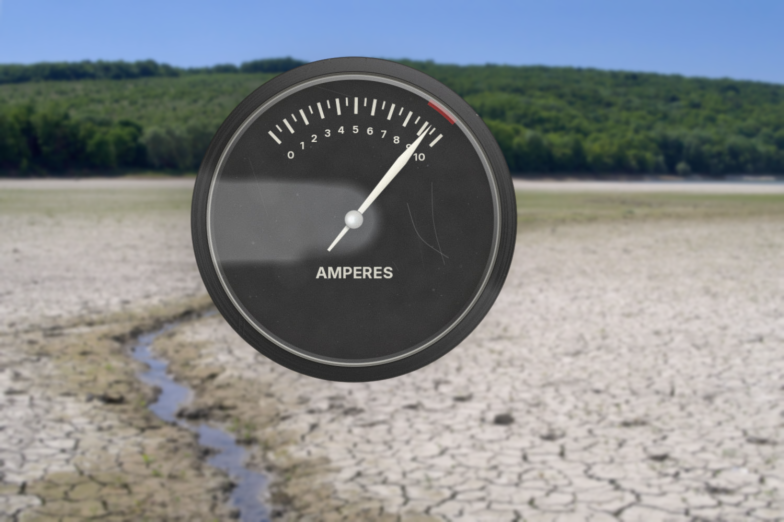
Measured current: 9.25 A
